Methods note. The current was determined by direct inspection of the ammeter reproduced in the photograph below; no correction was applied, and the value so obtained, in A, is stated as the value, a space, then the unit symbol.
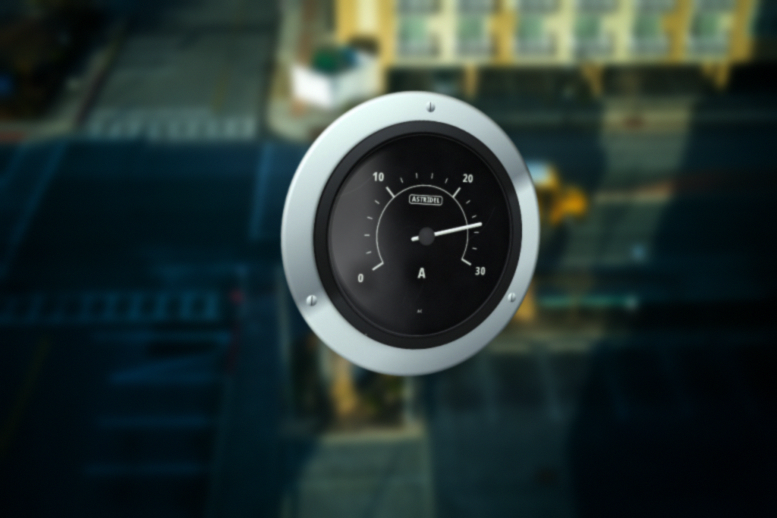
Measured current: 25 A
